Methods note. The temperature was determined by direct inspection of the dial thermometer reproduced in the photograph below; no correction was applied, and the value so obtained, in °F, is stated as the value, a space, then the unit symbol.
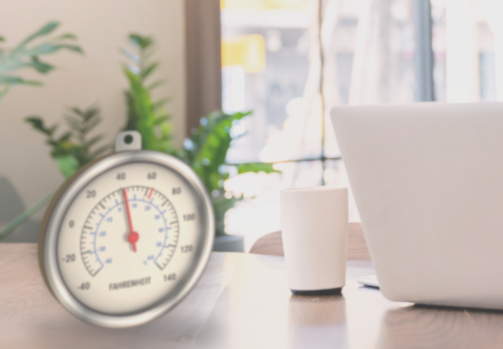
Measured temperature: 40 °F
